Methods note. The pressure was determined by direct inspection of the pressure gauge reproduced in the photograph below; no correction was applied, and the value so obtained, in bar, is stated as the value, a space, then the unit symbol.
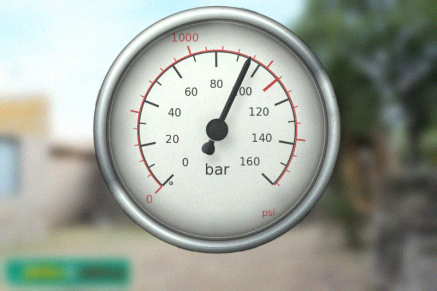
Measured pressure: 95 bar
